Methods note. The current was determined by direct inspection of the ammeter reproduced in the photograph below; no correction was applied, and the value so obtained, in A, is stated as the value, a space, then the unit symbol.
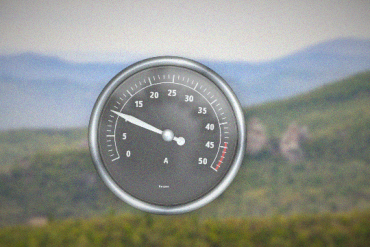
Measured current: 10 A
